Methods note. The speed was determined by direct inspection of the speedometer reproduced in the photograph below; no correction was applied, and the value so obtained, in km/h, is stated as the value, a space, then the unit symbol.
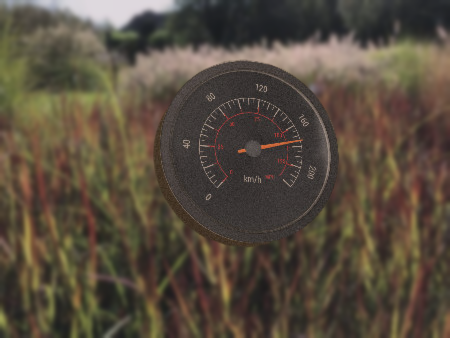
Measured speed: 175 km/h
